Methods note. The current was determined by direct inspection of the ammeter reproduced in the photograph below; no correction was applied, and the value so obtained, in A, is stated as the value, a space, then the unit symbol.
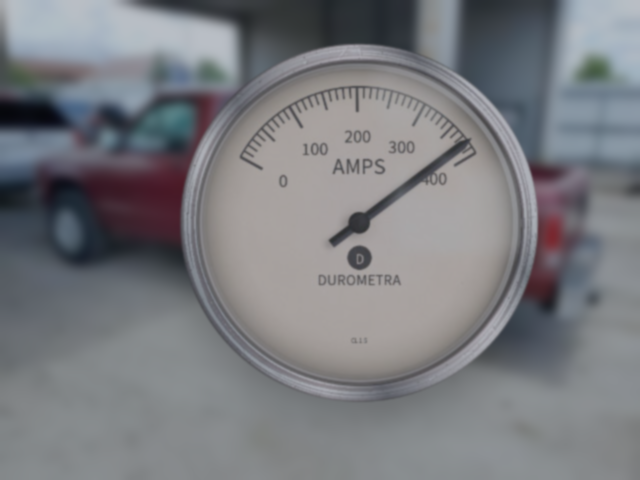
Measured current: 380 A
